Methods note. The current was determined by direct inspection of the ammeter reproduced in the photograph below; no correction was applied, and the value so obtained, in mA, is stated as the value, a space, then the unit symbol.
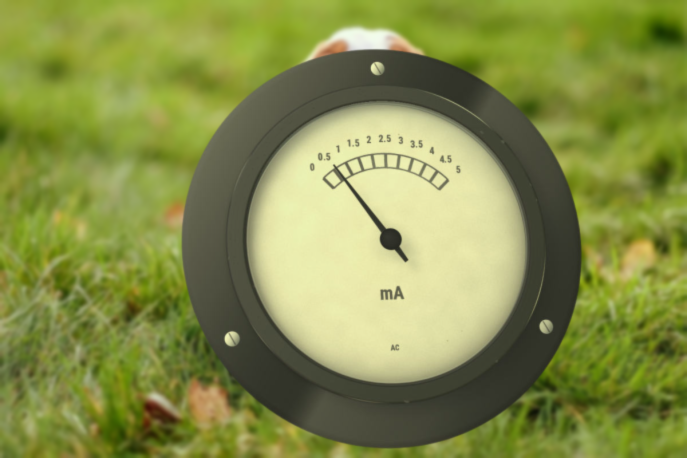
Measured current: 0.5 mA
